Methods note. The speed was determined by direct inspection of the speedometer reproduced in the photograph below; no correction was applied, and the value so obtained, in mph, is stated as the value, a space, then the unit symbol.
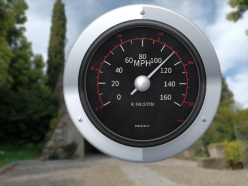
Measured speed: 110 mph
